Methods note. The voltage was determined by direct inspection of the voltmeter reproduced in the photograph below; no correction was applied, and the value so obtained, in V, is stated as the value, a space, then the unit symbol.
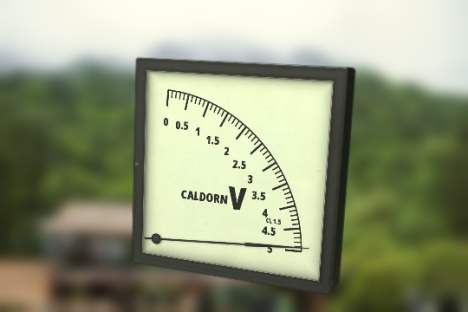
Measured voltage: 4.9 V
